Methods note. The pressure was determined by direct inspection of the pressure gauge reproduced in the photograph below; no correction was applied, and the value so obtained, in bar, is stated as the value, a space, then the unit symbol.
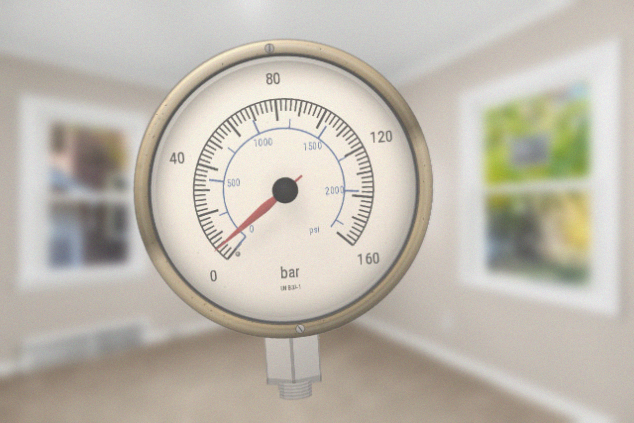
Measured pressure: 6 bar
